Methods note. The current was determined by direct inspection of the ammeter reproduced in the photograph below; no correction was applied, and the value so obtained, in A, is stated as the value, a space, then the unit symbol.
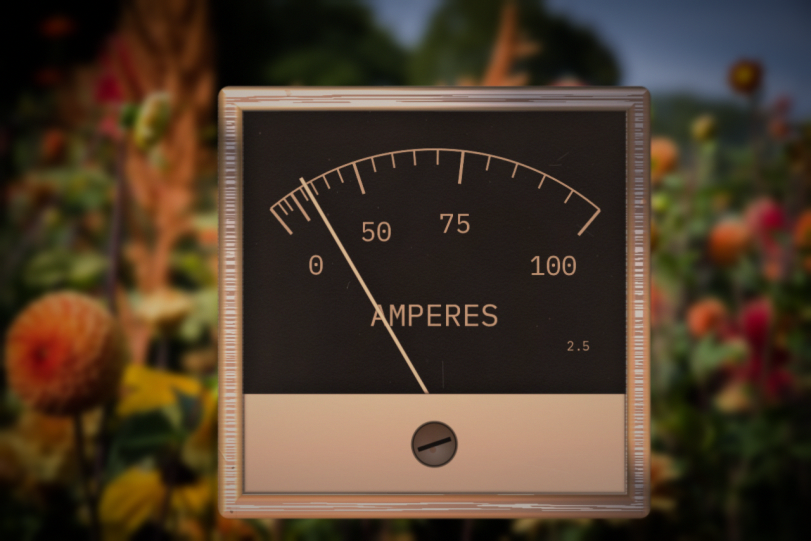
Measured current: 32.5 A
